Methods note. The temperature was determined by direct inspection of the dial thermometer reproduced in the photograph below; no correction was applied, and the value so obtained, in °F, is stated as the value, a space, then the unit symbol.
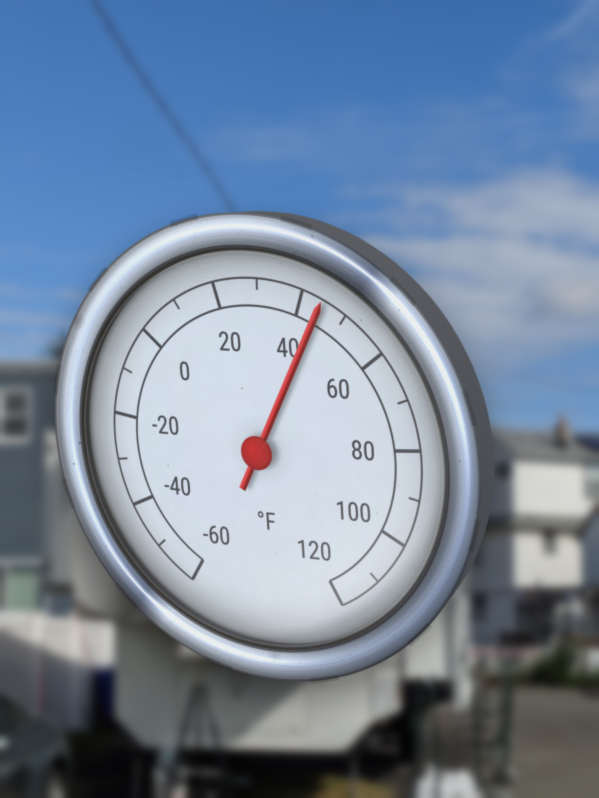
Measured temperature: 45 °F
